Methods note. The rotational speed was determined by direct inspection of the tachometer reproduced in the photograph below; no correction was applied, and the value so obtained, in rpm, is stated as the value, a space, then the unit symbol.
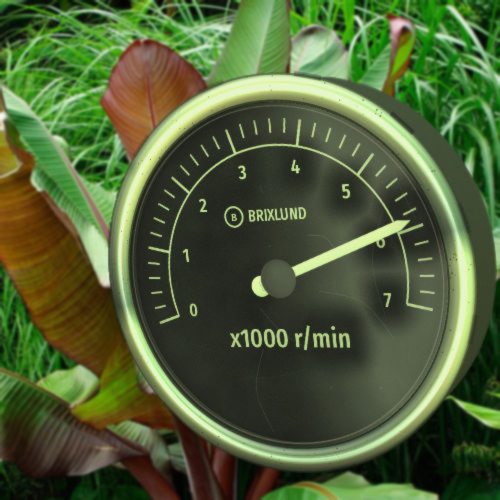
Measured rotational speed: 5900 rpm
